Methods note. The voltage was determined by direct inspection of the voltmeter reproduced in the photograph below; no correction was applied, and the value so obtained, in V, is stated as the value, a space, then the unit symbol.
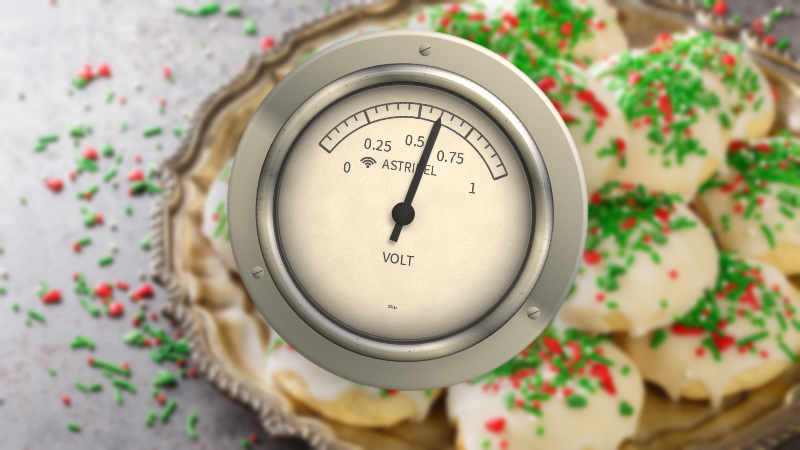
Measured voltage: 0.6 V
